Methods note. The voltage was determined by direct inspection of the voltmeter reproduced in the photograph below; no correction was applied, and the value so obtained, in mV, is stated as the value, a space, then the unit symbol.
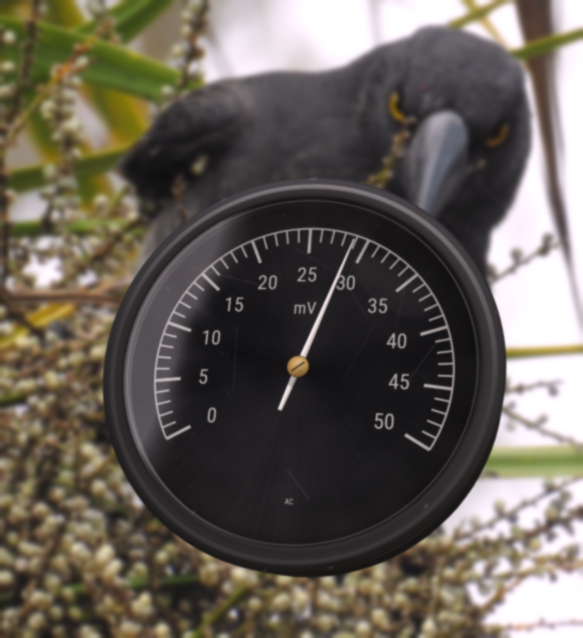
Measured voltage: 29 mV
